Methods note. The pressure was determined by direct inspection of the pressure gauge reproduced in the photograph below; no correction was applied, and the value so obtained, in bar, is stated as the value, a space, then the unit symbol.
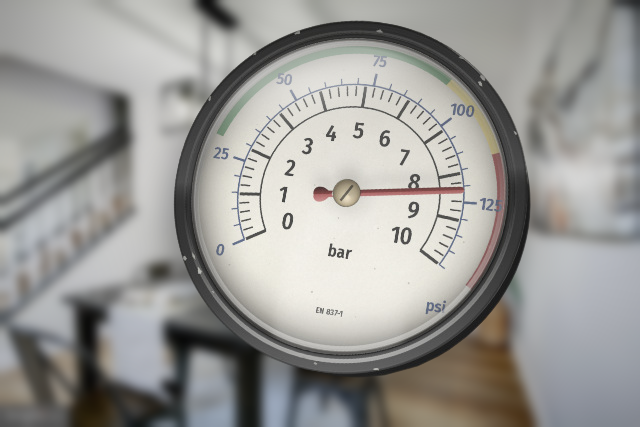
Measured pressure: 8.4 bar
